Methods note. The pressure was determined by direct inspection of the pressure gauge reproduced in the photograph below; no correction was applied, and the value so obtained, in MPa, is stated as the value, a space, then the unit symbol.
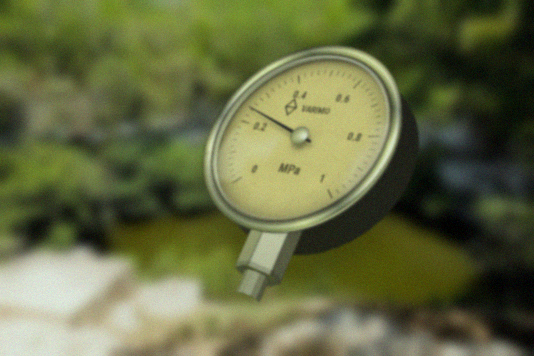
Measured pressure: 0.24 MPa
